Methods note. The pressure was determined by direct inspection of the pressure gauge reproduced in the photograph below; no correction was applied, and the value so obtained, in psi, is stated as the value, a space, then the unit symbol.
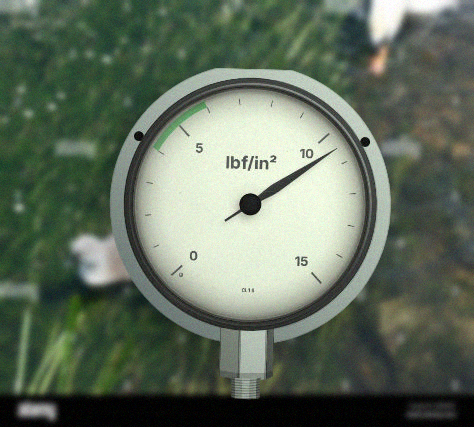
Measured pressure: 10.5 psi
